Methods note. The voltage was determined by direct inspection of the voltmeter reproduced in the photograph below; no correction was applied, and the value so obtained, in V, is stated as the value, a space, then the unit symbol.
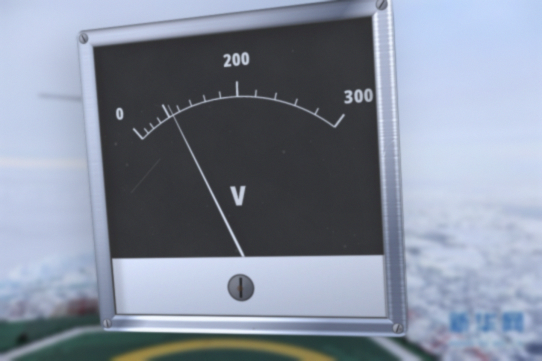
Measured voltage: 110 V
